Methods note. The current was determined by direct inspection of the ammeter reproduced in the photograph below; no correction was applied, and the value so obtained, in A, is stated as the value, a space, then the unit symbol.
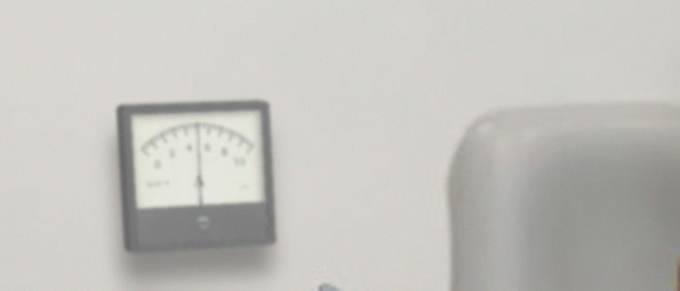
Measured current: 5 A
